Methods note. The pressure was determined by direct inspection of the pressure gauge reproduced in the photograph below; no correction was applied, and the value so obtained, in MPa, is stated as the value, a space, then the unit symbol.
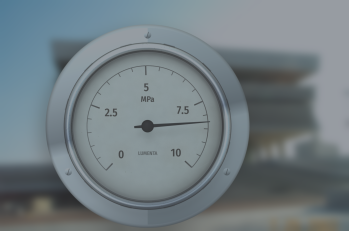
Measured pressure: 8.25 MPa
